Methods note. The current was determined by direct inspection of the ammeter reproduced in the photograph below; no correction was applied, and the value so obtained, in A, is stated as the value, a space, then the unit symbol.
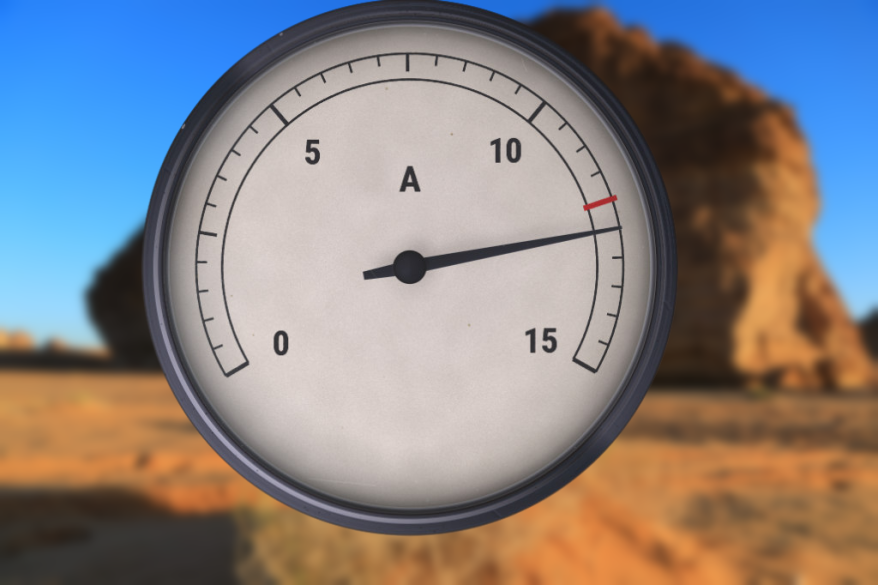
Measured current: 12.5 A
